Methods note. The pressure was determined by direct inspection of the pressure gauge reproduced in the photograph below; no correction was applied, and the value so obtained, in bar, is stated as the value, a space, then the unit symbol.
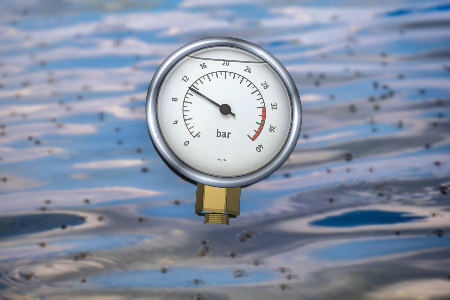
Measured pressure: 11 bar
